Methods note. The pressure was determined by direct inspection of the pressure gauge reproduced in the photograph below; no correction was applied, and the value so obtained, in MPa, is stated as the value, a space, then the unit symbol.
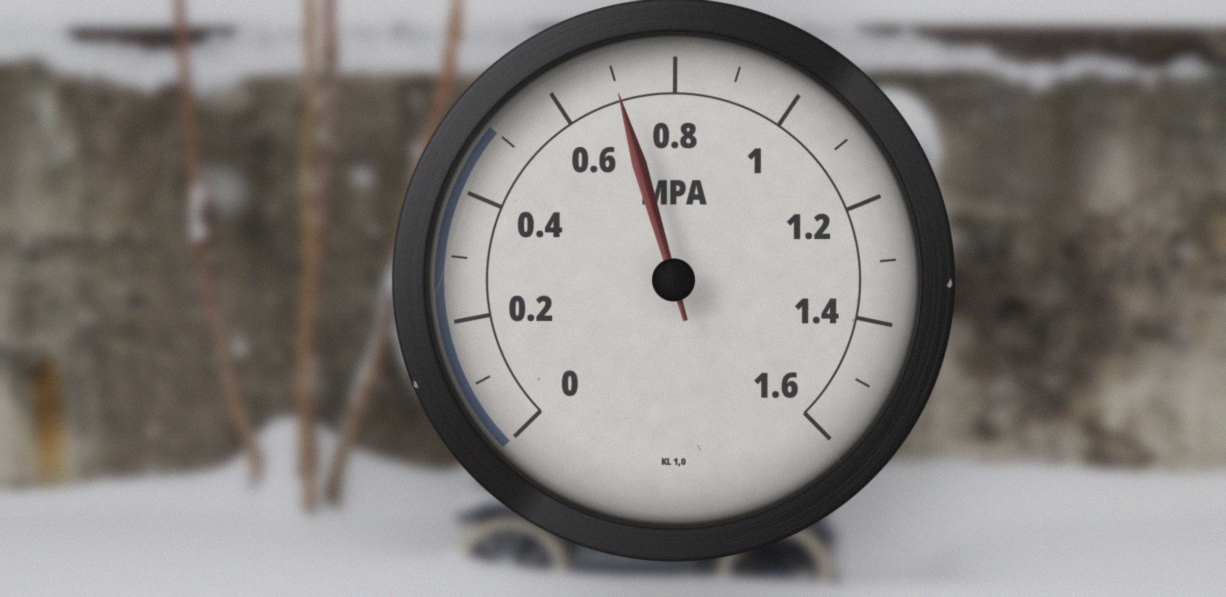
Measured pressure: 0.7 MPa
